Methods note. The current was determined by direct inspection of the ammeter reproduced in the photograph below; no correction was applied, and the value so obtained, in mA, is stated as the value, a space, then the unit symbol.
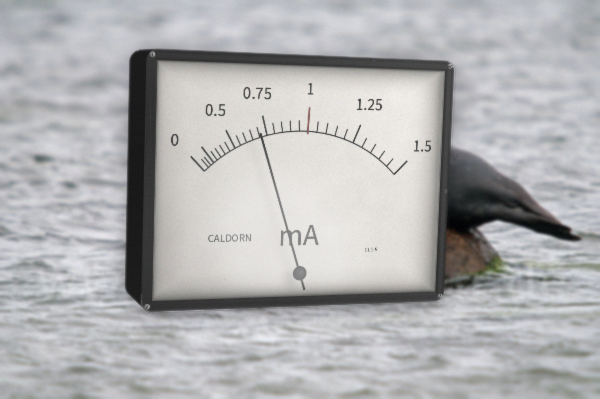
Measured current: 0.7 mA
